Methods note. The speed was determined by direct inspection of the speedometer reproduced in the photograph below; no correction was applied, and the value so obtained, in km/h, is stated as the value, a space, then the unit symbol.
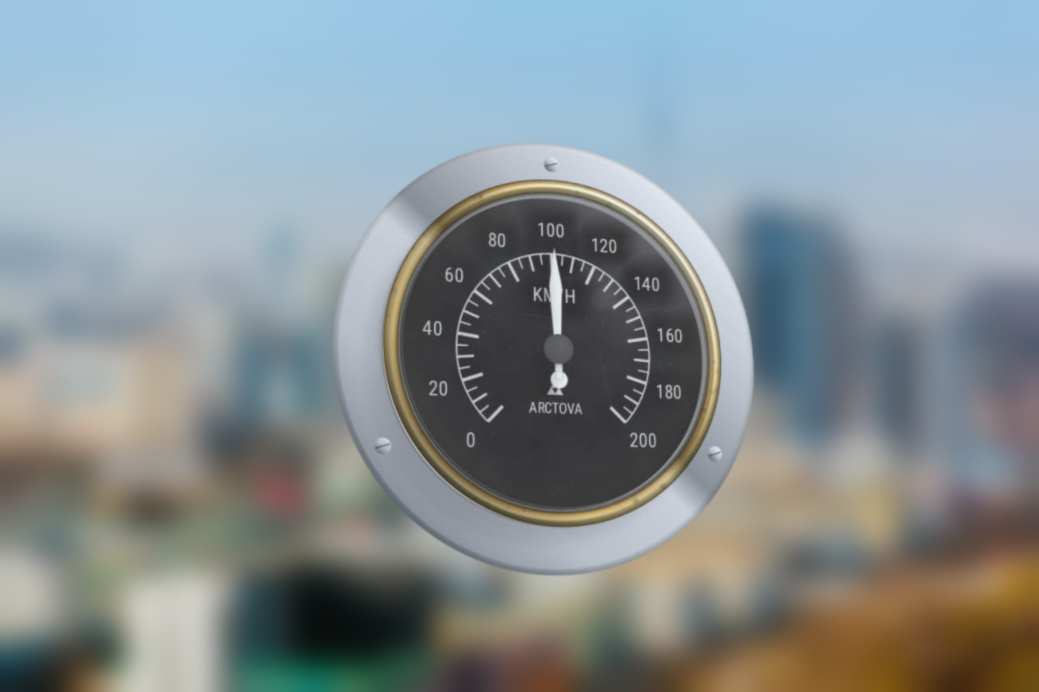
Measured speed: 100 km/h
